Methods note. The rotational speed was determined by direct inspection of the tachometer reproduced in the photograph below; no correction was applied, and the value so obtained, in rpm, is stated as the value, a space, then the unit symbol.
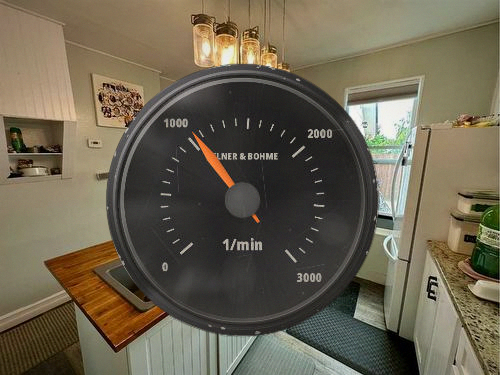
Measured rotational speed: 1050 rpm
